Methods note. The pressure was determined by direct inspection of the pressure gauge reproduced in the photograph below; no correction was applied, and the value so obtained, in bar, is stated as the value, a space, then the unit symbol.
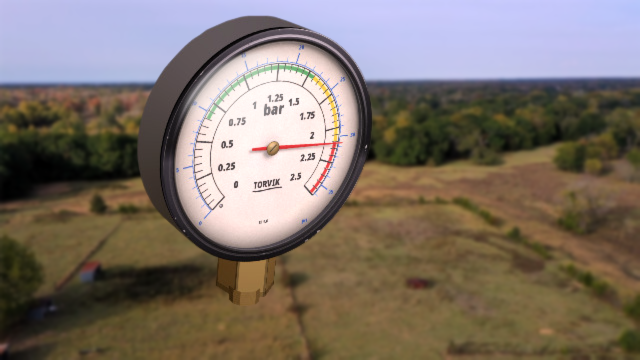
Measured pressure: 2.1 bar
